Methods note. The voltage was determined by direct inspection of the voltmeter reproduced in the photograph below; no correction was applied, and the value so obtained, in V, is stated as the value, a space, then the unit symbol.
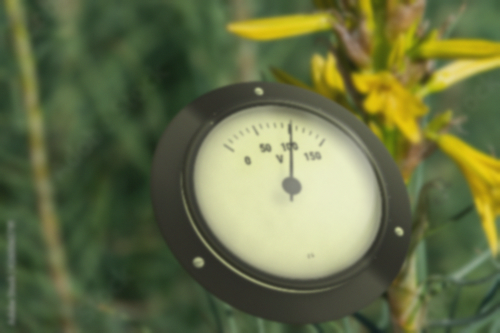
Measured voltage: 100 V
